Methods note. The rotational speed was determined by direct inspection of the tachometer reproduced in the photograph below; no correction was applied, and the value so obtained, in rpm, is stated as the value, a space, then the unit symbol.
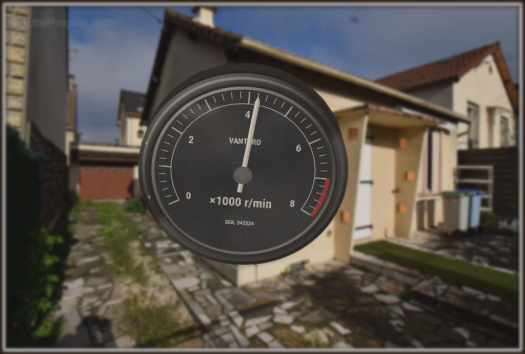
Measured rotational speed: 4200 rpm
